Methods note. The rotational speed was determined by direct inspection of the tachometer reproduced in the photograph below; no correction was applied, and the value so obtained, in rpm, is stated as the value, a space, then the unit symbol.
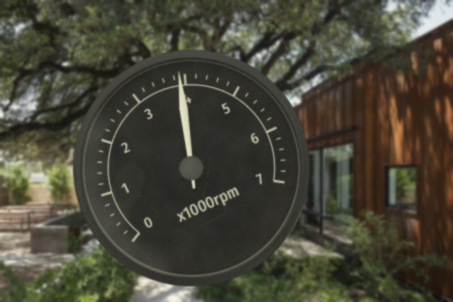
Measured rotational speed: 3900 rpm
